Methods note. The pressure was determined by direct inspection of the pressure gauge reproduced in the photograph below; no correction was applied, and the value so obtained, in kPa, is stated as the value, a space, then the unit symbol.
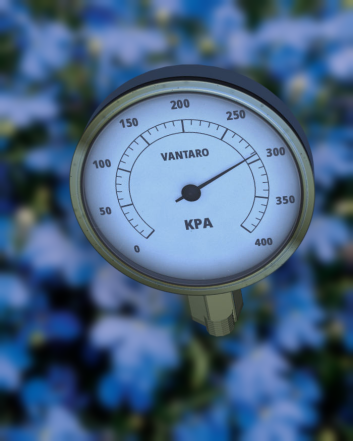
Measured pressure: 290 kPa
